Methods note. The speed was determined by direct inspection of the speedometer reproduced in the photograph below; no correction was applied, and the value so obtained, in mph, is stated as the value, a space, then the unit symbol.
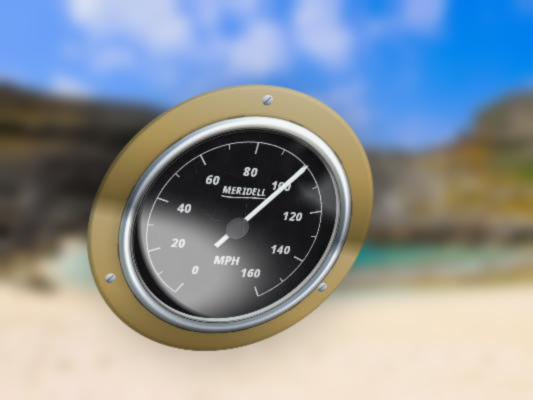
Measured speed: 100 mph
